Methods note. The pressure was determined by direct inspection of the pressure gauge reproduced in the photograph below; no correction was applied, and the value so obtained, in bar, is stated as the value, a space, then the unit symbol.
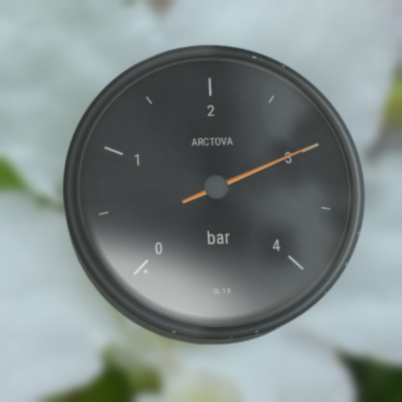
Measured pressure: 3 bar
